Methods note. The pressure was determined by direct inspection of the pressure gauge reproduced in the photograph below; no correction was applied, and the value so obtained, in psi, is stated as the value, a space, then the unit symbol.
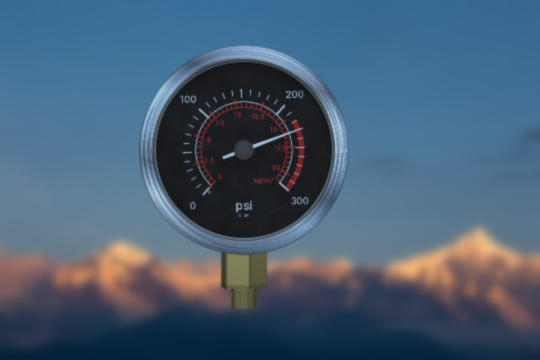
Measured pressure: 230 psi
